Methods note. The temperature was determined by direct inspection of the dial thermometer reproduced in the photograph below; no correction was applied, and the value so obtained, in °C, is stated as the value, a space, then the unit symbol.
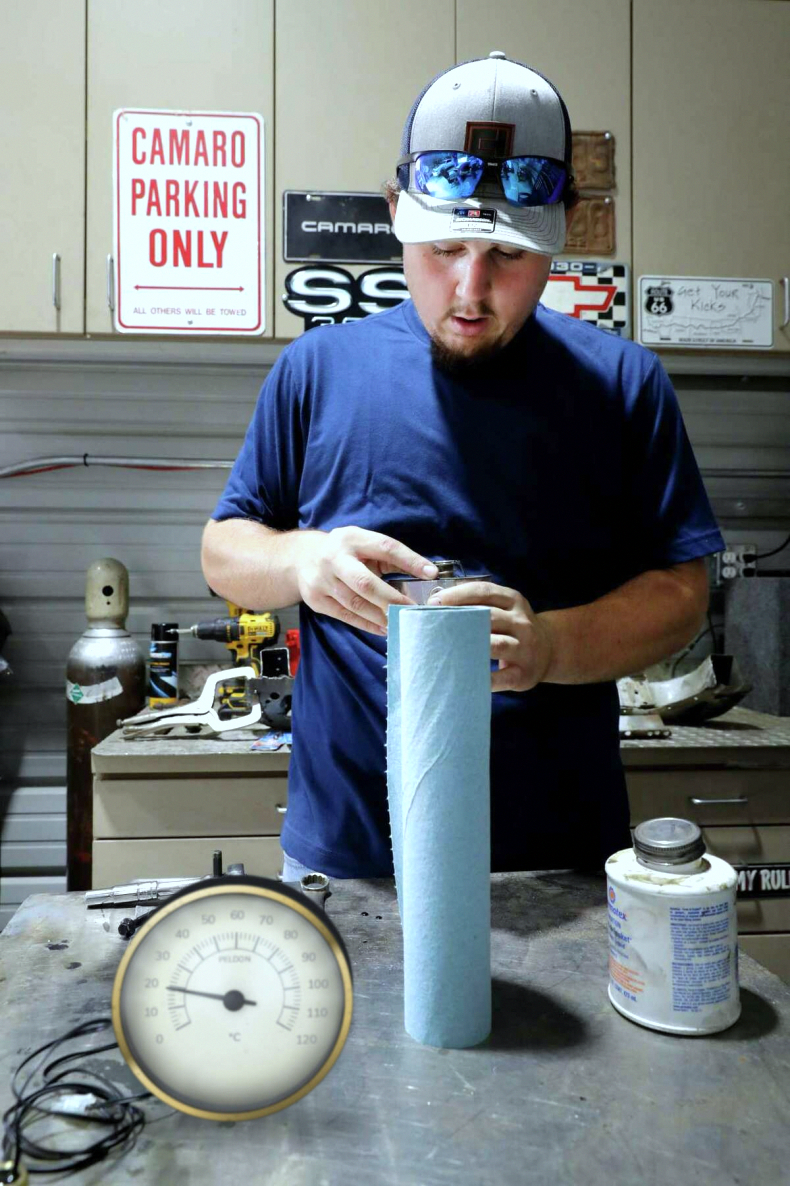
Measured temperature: 20 °C
